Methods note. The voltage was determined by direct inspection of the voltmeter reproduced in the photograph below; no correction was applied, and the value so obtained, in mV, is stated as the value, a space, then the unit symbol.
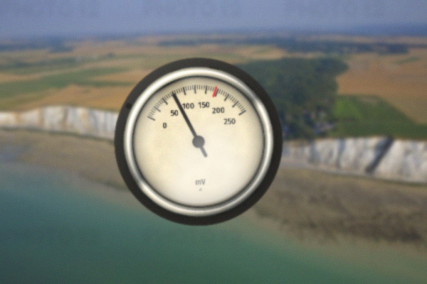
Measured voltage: 75 mV
